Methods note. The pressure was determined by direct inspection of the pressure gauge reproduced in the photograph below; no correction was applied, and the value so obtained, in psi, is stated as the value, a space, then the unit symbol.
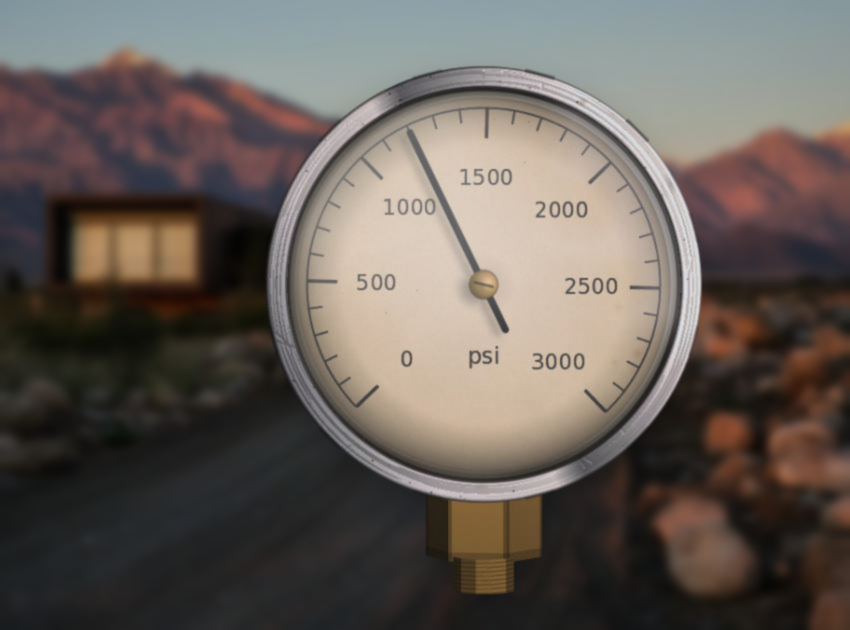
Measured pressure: 1200 psi
